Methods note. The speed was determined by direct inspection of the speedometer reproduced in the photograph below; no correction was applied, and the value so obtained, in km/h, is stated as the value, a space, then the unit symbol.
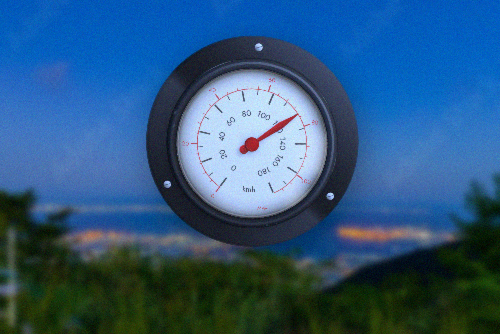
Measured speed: 120 km/h
